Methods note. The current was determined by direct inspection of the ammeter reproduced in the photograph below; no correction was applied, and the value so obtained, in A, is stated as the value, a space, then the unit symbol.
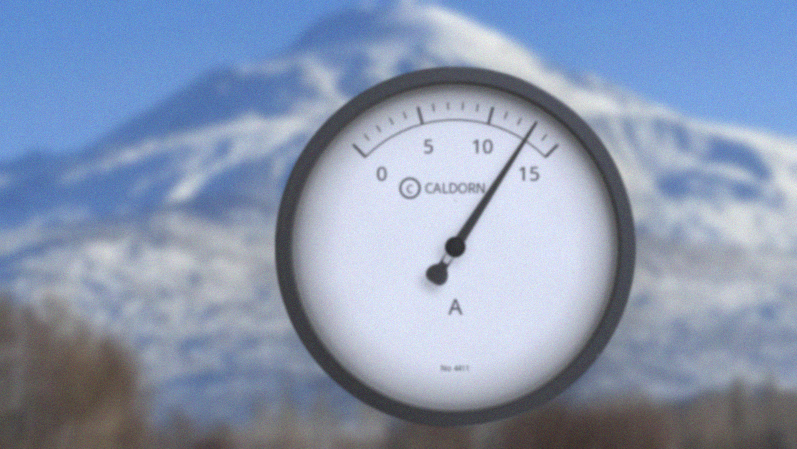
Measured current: 13 A
